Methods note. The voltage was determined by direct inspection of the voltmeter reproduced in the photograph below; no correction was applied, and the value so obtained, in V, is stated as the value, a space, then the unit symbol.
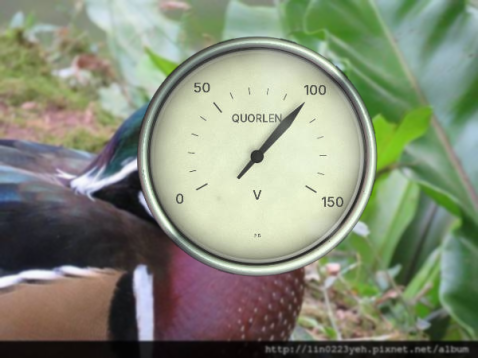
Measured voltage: 100 V
